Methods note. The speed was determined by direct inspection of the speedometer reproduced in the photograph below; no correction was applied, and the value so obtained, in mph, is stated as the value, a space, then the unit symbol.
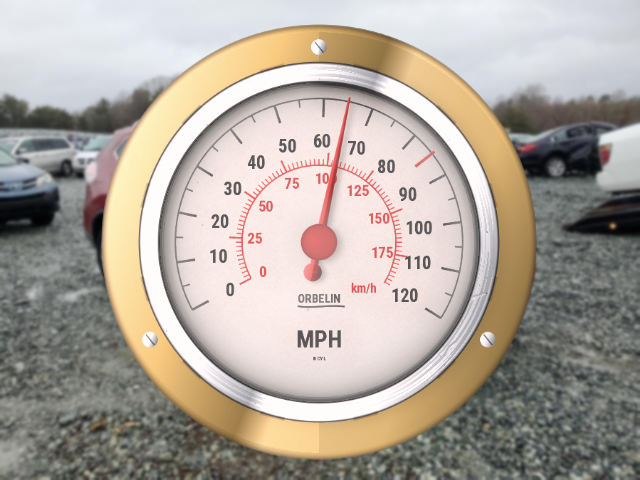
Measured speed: 65 mph
